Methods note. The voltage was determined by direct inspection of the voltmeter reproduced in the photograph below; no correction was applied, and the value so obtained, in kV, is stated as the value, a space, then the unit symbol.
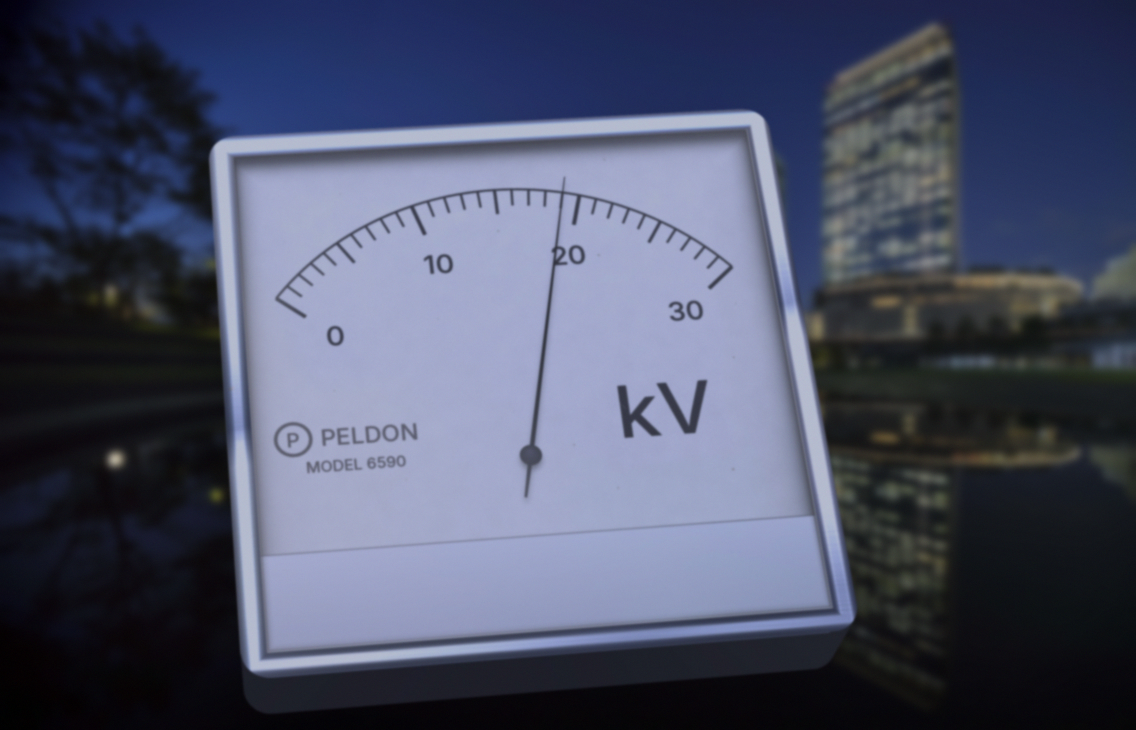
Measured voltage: 19 kV
